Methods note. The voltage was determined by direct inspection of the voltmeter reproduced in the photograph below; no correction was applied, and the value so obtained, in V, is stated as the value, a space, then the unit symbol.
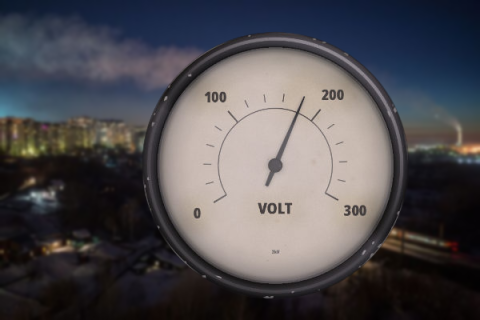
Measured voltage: 180 V
